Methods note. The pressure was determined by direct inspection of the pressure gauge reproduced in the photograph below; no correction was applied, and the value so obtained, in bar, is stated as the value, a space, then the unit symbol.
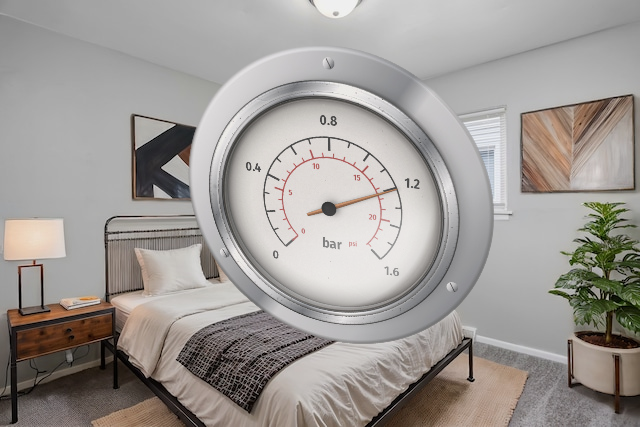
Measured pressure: 1.2 bar
